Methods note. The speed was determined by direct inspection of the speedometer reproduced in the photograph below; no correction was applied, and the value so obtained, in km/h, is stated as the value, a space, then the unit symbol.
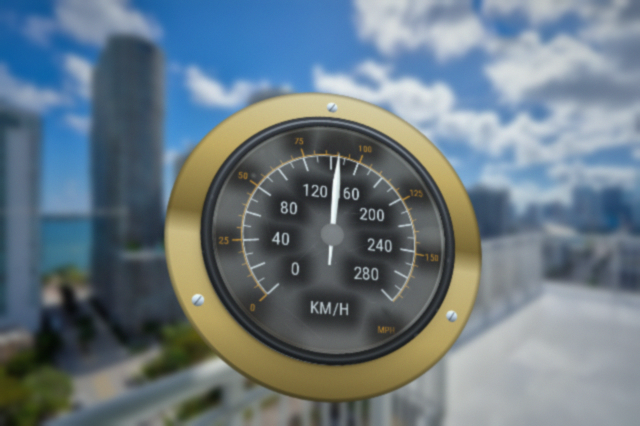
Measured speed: 145 km/h
